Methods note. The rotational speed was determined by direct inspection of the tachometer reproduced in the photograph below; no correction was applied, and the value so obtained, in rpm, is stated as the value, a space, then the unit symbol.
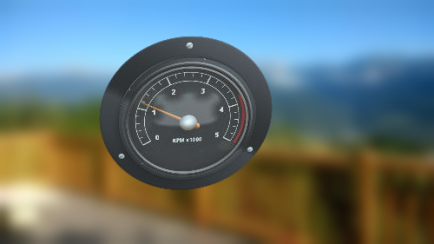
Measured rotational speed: 1200 rpm
